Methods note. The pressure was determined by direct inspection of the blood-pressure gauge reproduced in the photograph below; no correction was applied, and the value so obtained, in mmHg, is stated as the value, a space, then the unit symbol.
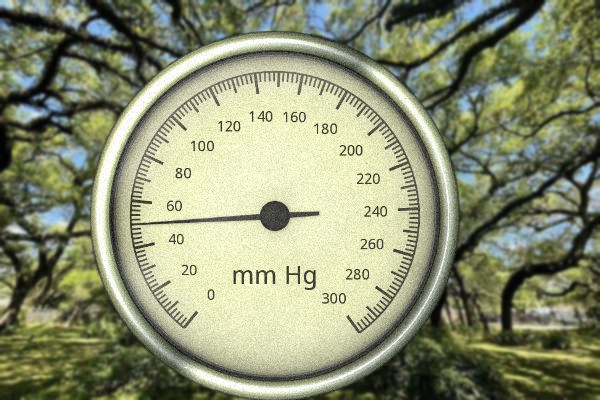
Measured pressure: 50 mmHg
